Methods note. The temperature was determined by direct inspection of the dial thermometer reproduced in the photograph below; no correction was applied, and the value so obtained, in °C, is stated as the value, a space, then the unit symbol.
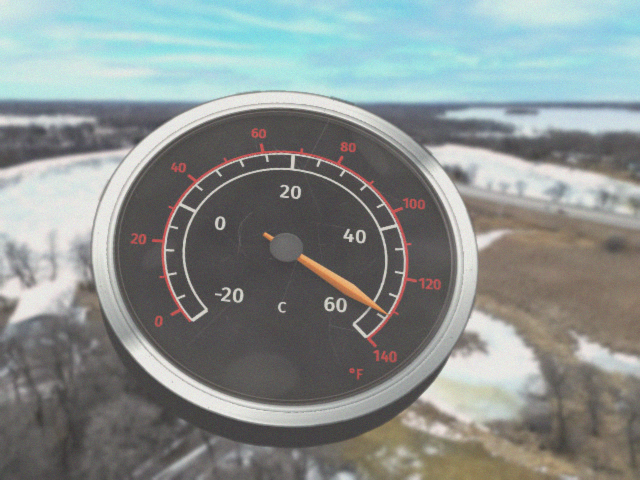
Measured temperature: 56 °C
